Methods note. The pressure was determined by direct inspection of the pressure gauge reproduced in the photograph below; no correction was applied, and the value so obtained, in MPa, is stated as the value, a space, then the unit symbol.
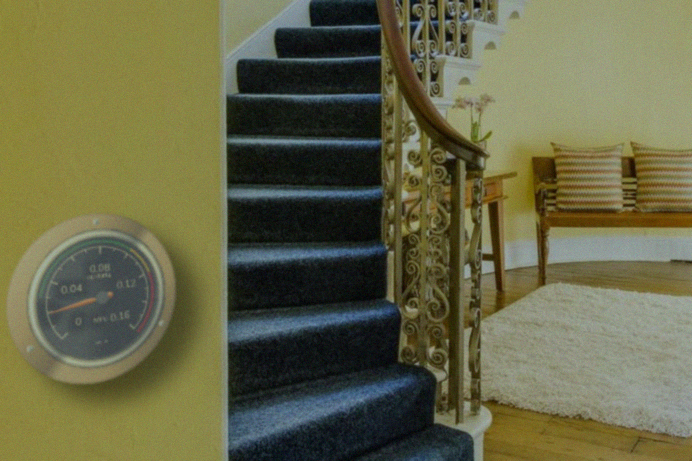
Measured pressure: 0.02 MPa
